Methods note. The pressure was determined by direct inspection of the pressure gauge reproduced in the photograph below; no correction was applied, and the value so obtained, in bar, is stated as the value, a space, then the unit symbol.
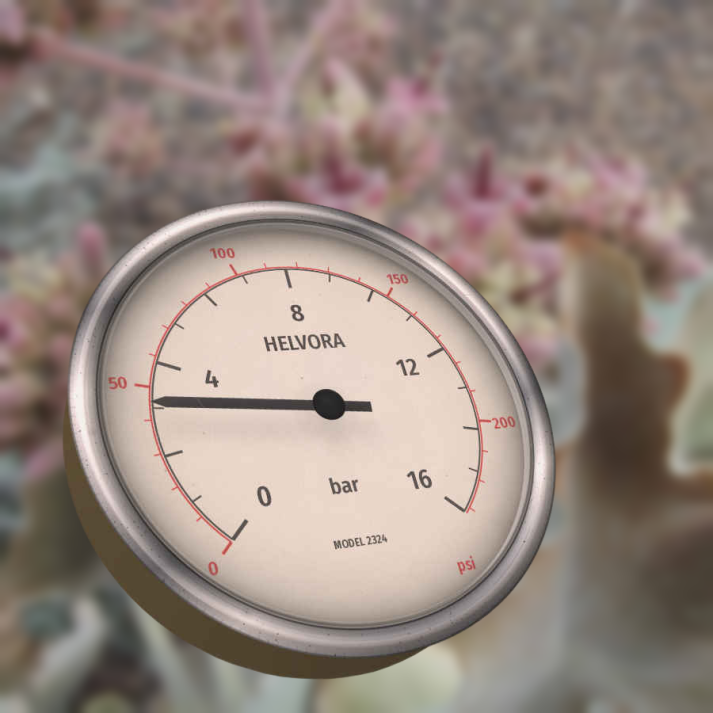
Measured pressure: 3 bar
